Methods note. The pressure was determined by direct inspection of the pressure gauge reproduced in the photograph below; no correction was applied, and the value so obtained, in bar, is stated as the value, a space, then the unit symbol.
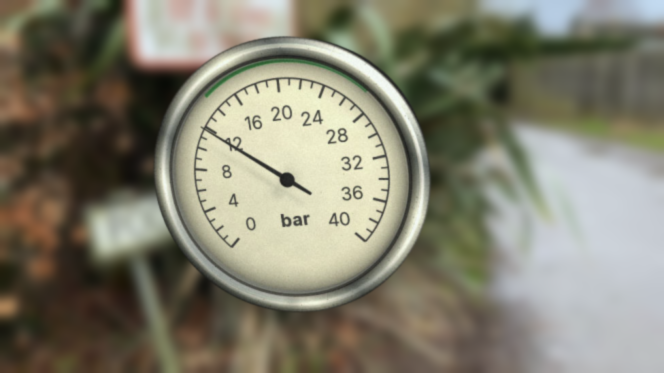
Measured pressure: 12 bar
